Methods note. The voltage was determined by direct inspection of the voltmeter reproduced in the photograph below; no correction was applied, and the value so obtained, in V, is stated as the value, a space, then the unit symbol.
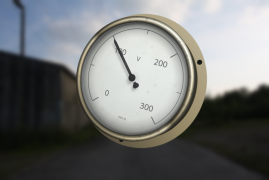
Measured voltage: 100 V
